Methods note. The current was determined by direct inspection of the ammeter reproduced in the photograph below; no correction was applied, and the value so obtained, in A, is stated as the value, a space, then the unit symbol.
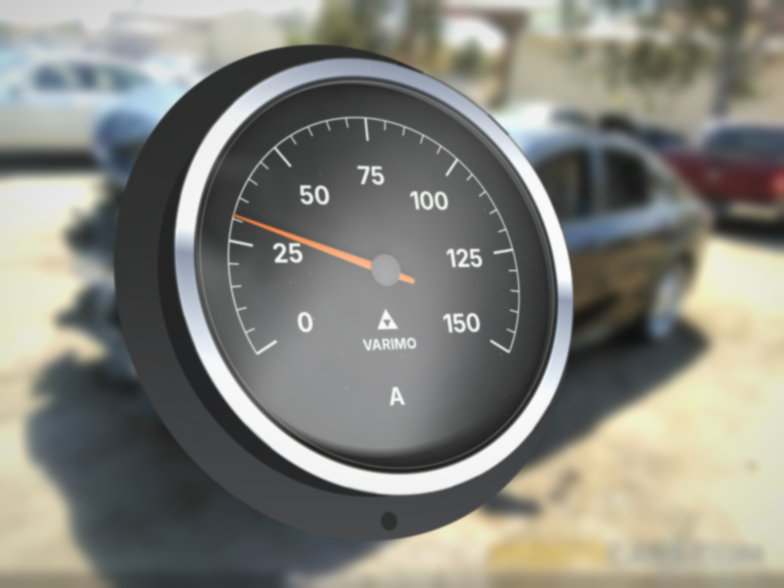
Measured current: 30 A
